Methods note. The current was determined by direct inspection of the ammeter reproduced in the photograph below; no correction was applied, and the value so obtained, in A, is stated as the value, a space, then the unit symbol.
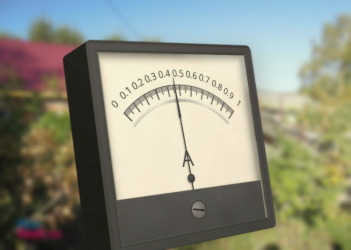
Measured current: 0.45 A
